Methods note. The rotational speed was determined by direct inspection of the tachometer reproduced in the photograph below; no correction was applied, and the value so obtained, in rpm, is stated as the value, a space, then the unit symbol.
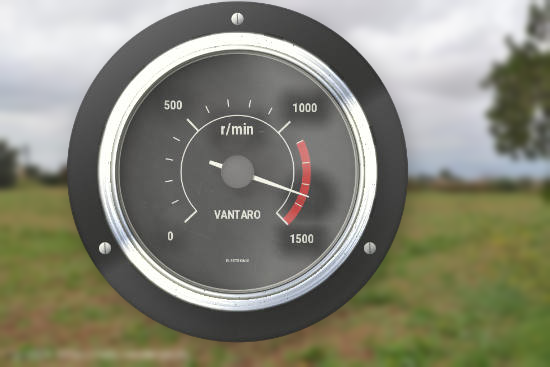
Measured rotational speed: 1350 rpm
